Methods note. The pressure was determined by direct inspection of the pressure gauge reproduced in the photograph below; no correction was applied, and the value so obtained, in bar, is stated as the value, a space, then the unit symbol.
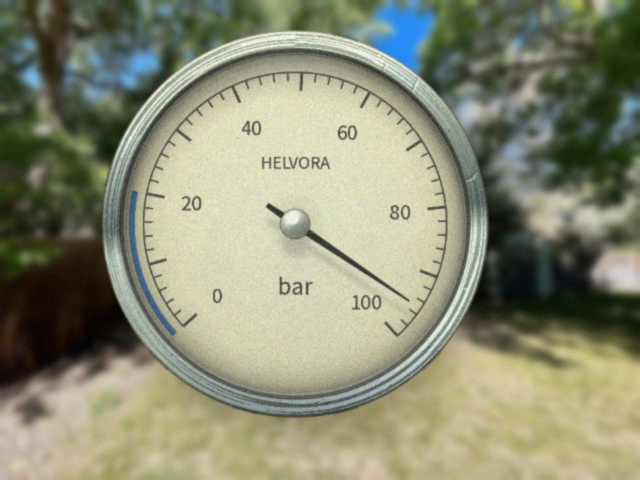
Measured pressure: 95 bar
